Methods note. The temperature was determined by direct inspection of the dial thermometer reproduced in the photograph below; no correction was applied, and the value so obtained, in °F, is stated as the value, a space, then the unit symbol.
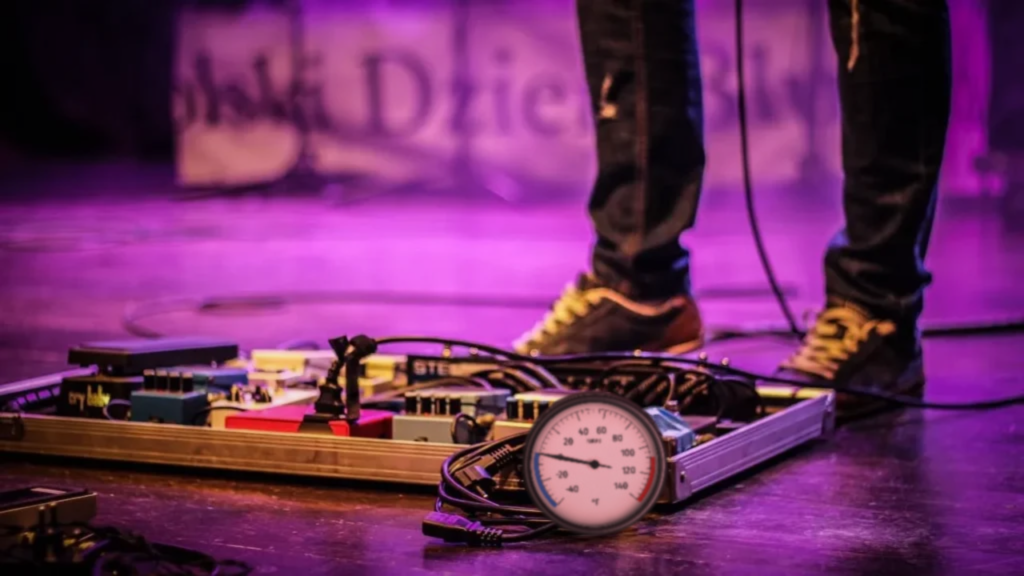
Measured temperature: 0 °F
